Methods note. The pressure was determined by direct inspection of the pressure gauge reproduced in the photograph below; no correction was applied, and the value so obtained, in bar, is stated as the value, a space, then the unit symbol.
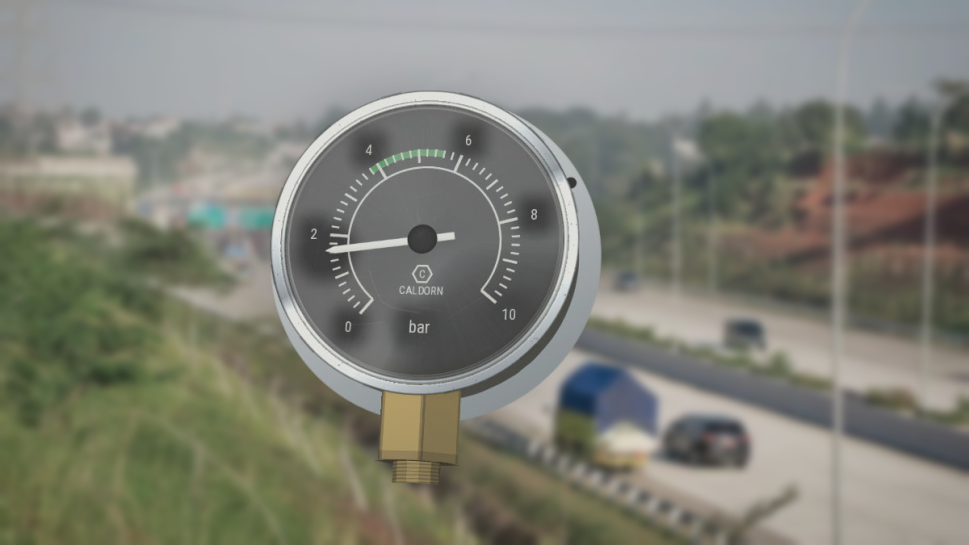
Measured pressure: 1.6 bar
